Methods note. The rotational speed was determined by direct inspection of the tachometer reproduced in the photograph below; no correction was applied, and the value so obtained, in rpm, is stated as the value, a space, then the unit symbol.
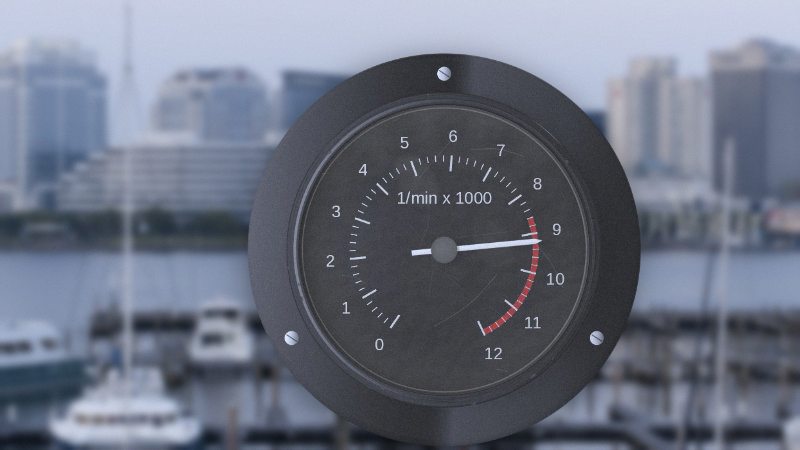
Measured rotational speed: 9200 rpm
